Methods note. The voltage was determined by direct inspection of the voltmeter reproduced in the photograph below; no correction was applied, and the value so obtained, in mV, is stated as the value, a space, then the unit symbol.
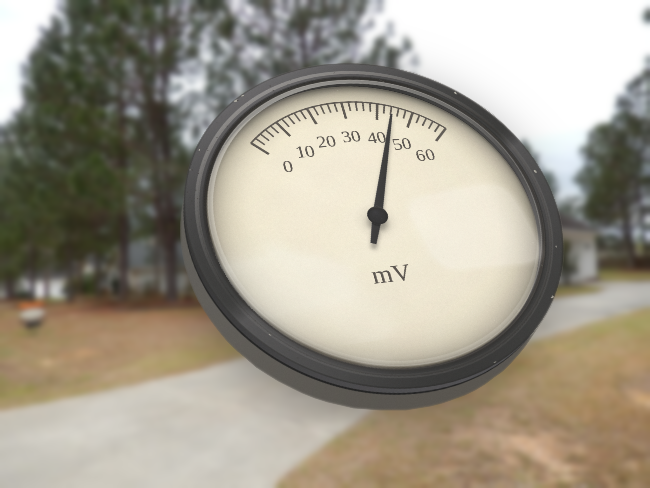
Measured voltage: 44 mV
